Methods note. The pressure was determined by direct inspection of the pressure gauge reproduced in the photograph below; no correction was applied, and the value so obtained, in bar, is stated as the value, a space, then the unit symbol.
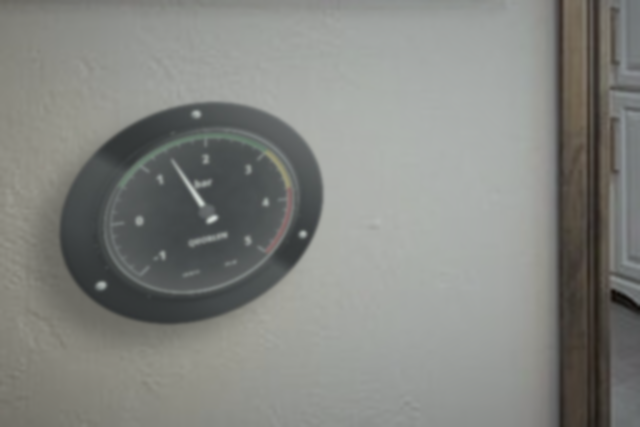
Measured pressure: 1.4 bar
